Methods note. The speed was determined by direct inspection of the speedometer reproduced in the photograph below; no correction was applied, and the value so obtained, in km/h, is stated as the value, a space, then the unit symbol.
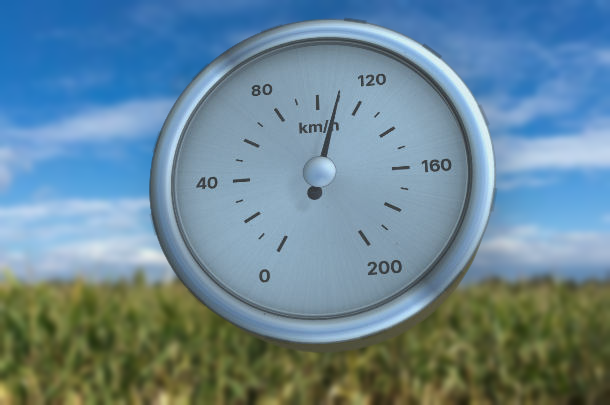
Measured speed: 110 km/h
